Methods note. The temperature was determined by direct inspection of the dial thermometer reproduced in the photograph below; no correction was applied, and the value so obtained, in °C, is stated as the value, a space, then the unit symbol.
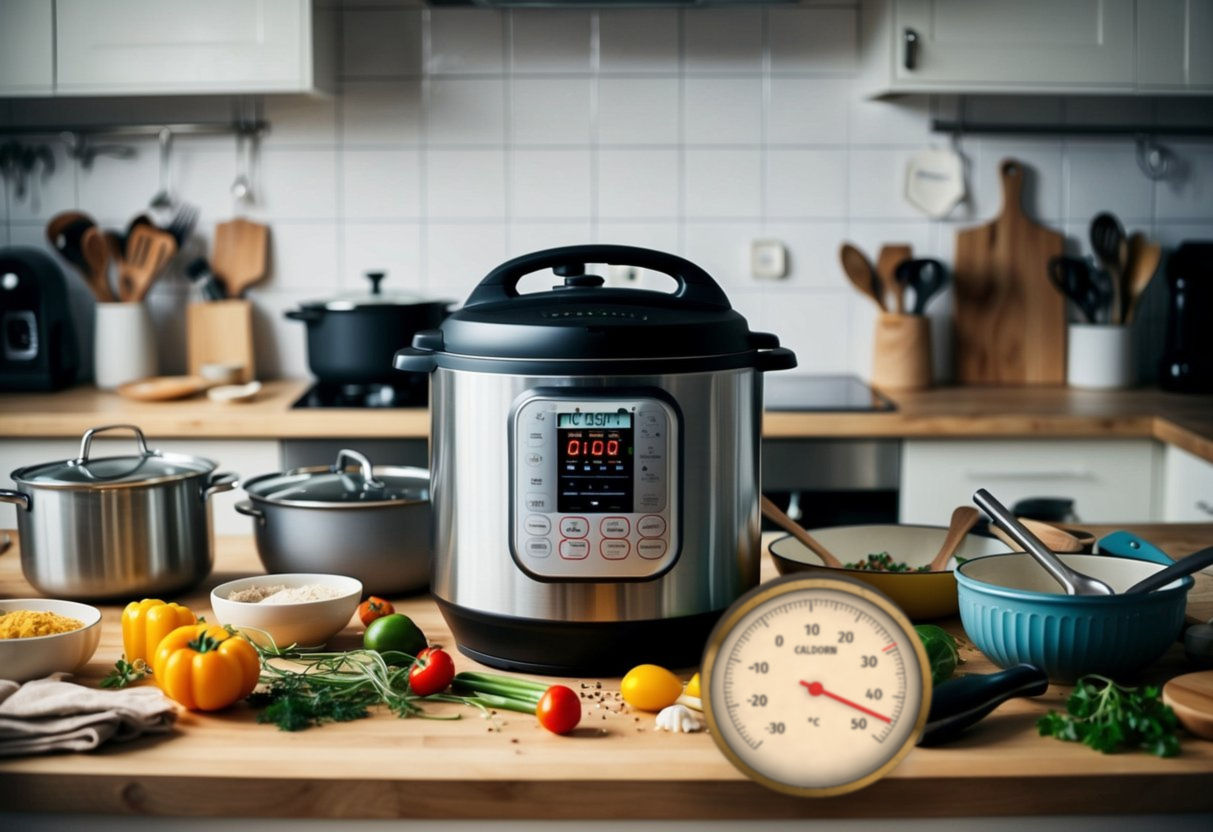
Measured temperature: 45 °C
